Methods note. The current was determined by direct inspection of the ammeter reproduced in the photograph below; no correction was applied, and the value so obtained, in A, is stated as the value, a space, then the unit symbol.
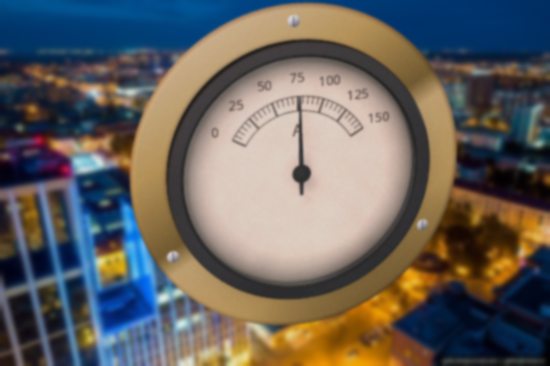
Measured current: 75 A
